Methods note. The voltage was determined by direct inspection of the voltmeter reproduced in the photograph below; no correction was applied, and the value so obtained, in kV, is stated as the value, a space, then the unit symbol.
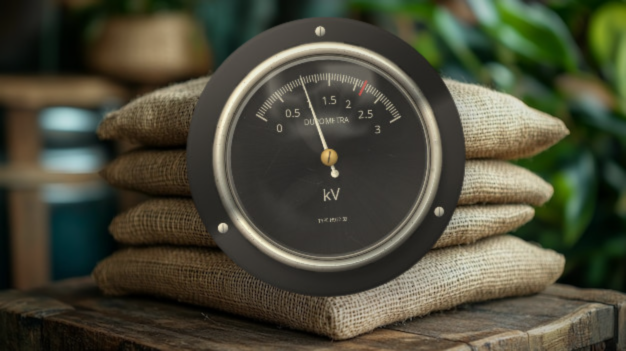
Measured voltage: 1 kV
